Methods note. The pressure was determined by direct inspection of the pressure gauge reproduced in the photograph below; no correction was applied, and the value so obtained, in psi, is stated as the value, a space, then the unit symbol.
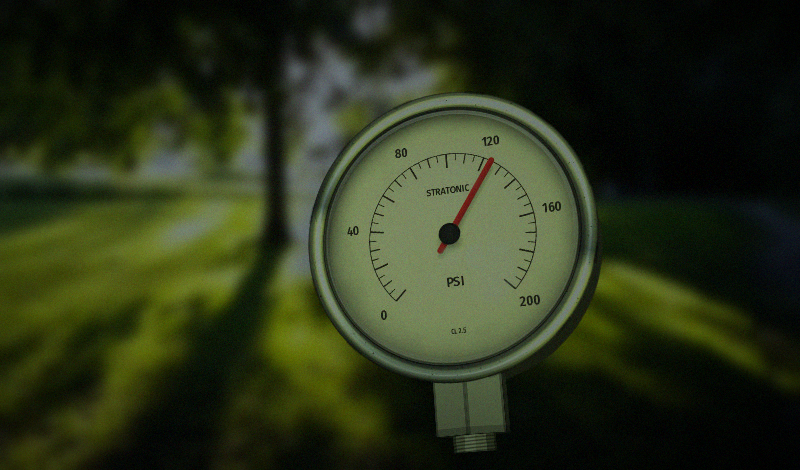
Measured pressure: 125 psi
